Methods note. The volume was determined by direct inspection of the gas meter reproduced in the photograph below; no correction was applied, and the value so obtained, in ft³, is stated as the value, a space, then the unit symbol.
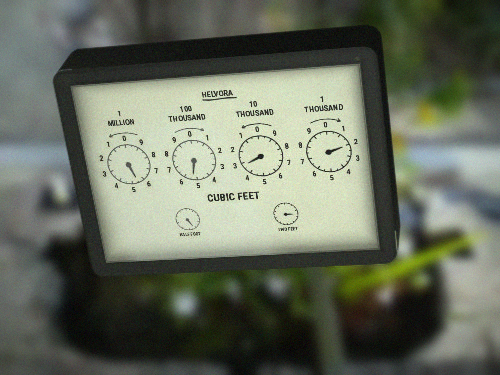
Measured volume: 553200 ft³
